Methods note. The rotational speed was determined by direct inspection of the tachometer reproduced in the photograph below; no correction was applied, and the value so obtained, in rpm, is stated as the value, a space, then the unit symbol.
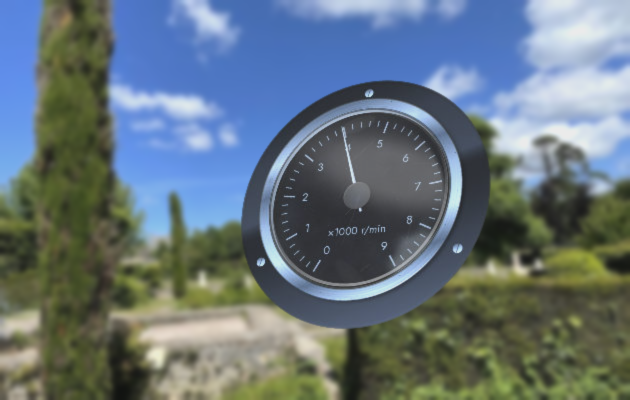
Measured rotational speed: 4000 rpm
